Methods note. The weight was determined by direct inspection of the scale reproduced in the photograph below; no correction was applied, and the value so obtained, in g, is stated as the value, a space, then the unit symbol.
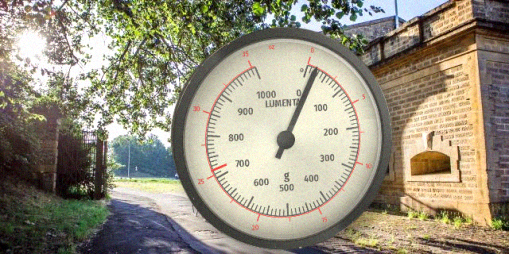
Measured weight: 20 g
